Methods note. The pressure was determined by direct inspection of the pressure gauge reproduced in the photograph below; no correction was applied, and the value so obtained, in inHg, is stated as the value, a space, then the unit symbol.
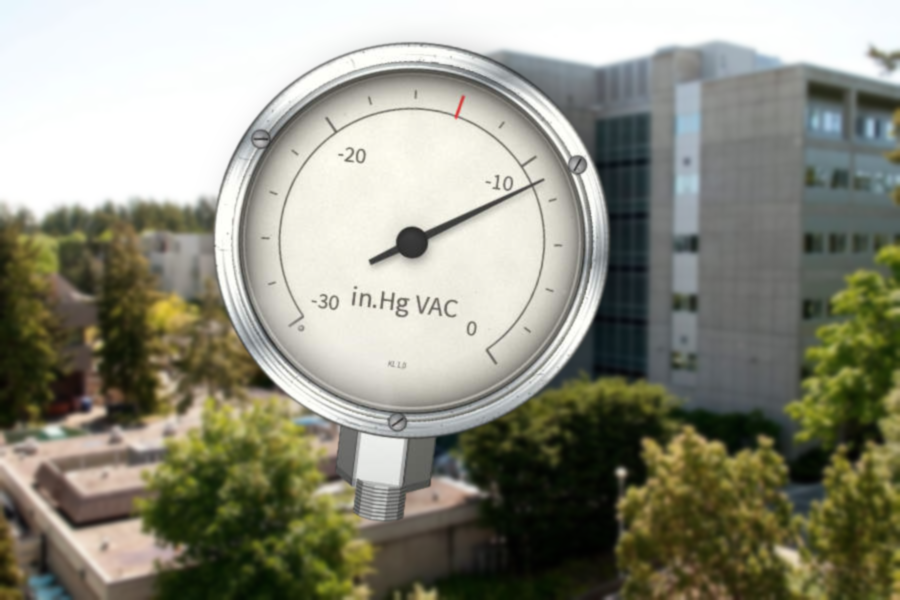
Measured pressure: -9 inHg
